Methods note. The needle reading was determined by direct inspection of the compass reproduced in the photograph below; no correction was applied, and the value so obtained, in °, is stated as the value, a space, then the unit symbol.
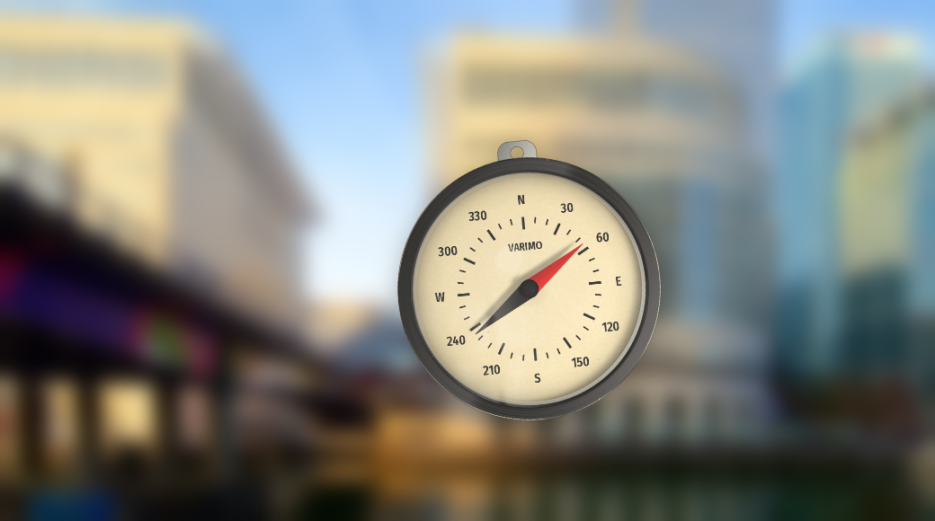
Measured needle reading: 55 °
